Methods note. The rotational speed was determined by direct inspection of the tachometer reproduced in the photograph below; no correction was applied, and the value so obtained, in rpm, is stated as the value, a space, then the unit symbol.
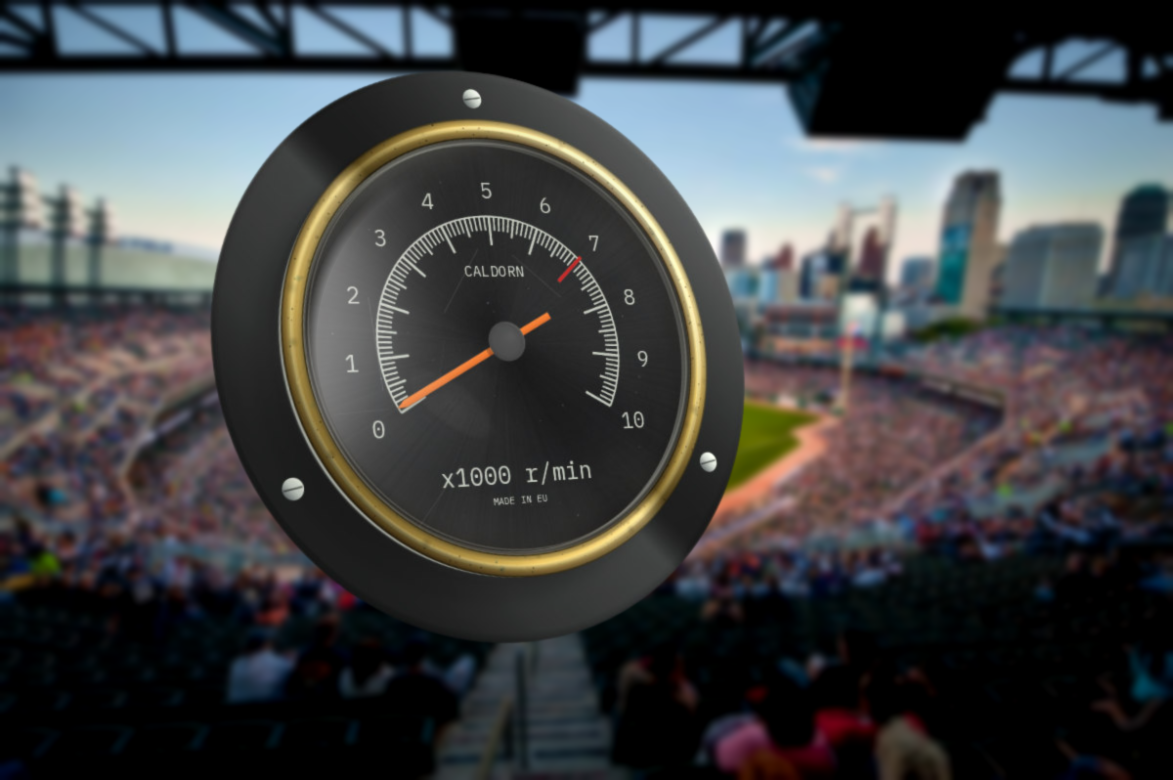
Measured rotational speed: 100 rpm
